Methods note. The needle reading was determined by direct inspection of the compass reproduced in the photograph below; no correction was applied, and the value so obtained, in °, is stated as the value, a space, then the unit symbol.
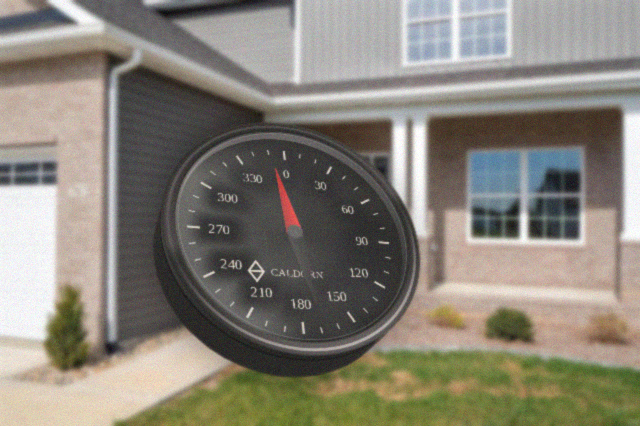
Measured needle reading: 350 °
